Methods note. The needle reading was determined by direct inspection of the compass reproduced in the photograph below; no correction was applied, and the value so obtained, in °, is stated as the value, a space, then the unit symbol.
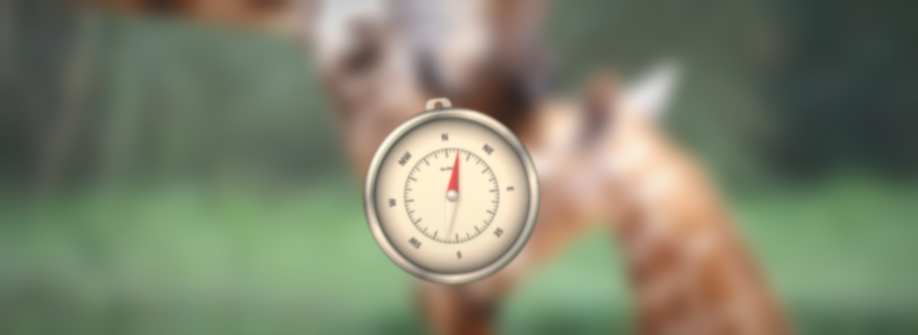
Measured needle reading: 15 °
